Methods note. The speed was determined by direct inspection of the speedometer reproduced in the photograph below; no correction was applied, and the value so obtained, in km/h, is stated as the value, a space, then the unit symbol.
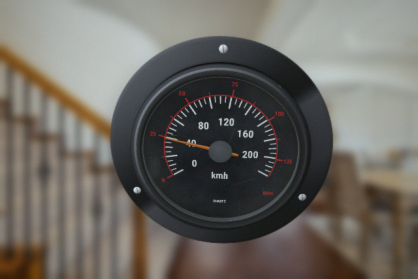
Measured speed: 40 km/h
